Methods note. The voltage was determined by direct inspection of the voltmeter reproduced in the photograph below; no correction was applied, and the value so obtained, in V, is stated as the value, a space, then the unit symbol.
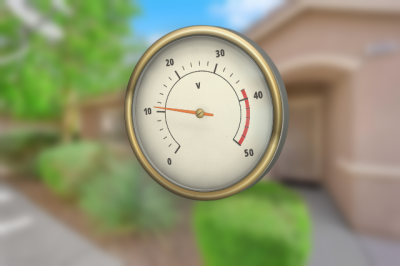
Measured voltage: 11 V
